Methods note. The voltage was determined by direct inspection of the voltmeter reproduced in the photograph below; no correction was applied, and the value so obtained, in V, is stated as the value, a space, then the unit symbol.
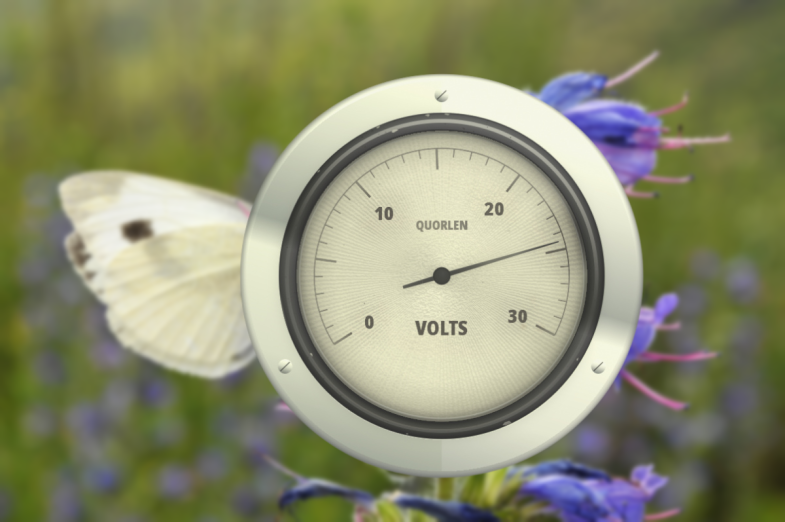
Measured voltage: 24.5 V
